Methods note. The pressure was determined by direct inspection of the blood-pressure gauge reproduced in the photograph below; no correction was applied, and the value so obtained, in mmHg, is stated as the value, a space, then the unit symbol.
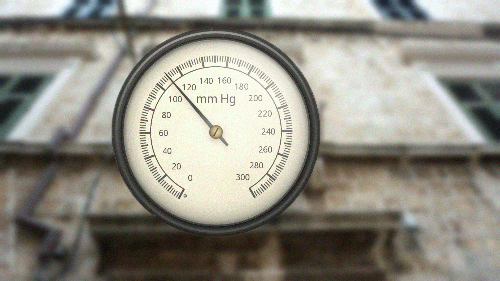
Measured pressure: 110 mmHg
